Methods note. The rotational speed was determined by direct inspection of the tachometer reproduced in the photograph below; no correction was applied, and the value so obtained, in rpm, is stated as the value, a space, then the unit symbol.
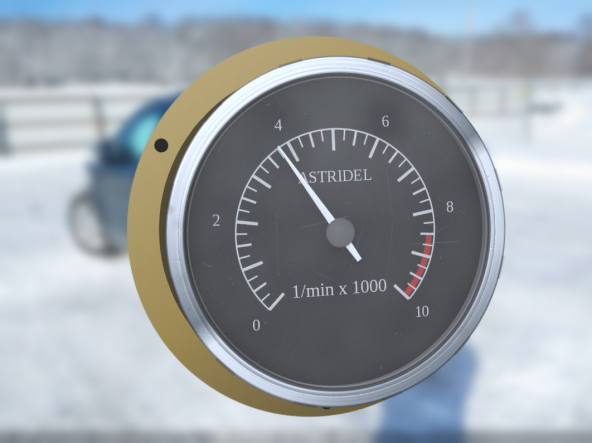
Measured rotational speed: 3750 rpm
